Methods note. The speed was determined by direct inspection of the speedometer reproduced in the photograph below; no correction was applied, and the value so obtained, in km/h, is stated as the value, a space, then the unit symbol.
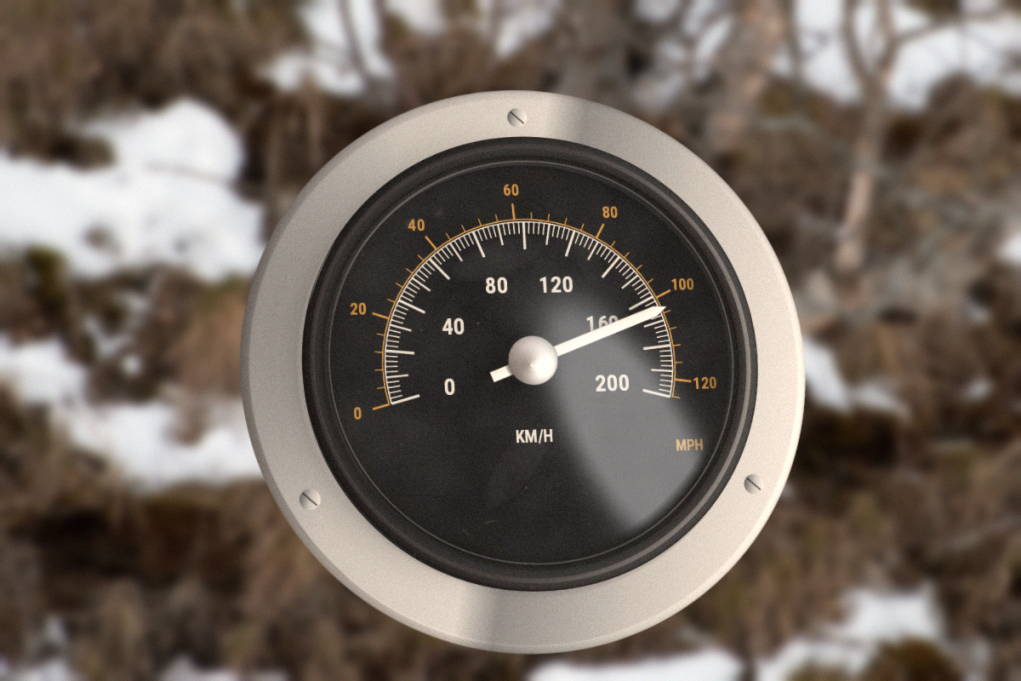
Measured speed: 166 km/h
